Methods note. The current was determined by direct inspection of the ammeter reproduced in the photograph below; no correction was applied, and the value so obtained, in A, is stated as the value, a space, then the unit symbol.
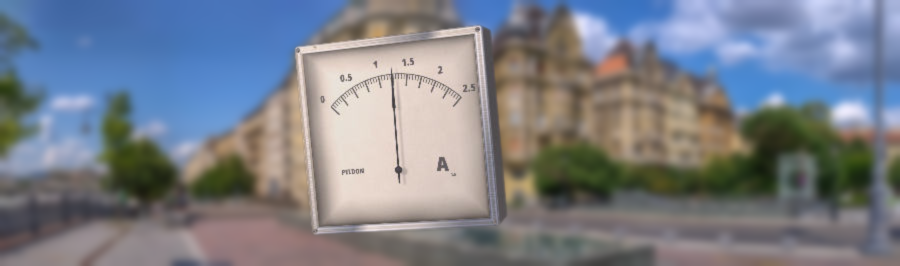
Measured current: 1.25 A
